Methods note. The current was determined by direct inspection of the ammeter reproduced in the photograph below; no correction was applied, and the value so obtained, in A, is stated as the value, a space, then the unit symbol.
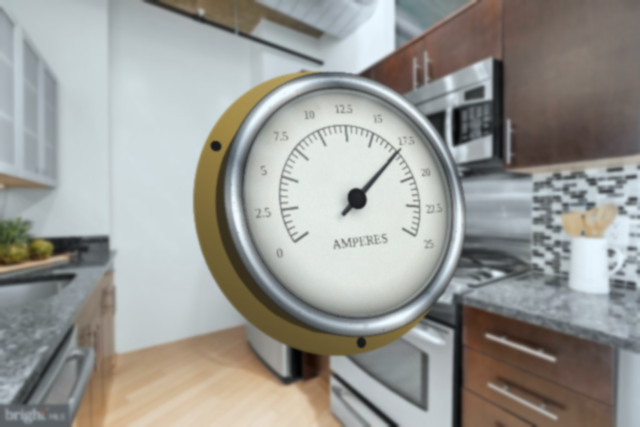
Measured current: 17.5 A
